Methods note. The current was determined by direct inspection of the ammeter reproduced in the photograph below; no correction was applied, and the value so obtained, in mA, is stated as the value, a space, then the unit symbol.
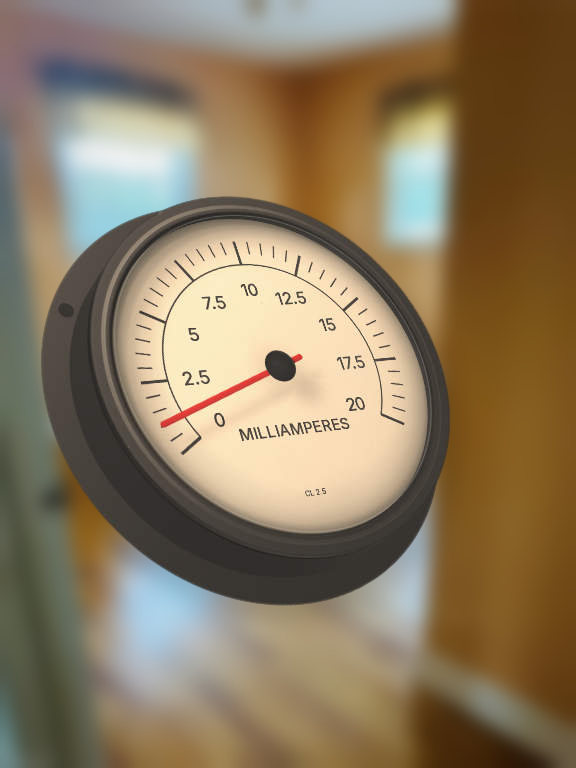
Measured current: 1 mA
